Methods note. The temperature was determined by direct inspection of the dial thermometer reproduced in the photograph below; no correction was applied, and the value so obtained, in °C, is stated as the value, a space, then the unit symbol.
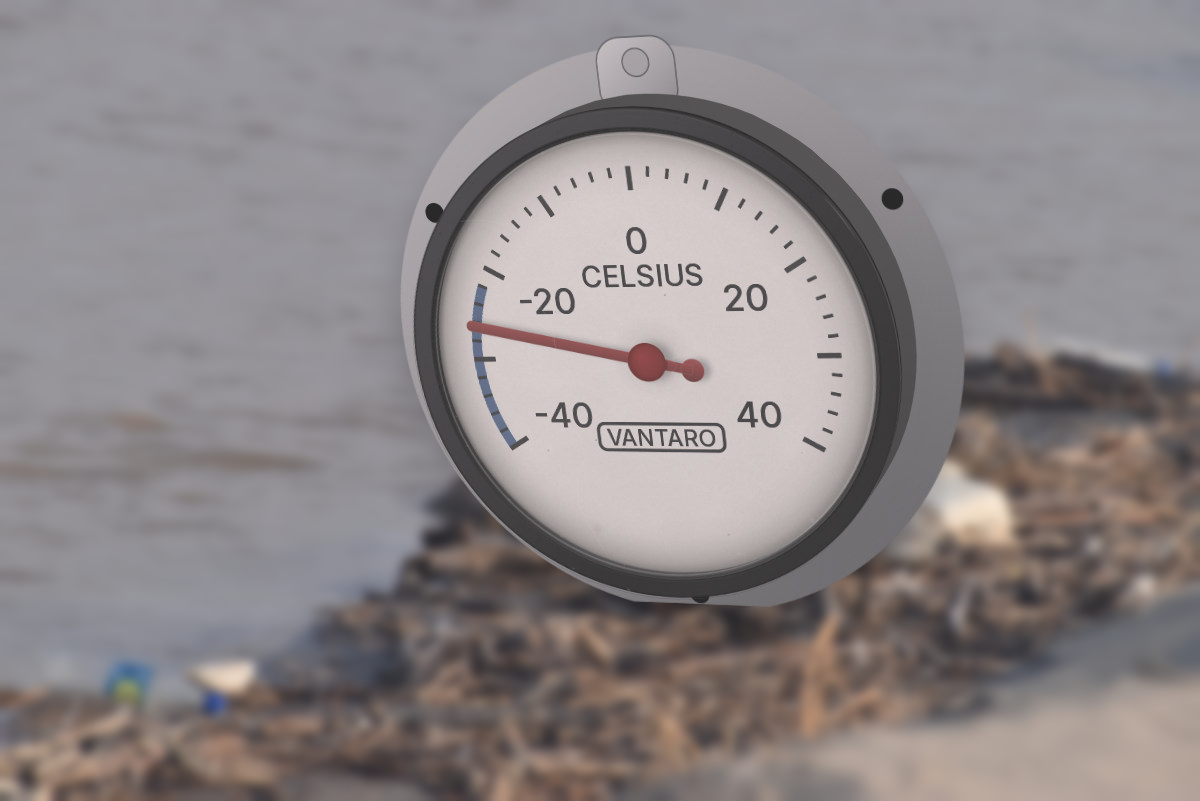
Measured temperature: -26 °C
